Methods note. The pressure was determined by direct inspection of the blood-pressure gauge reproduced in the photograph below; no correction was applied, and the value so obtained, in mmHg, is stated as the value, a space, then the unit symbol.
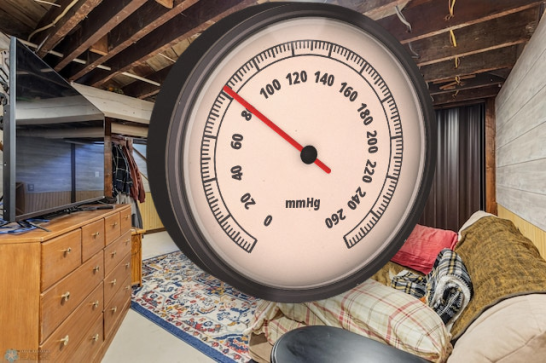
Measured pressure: 82 mmHg
